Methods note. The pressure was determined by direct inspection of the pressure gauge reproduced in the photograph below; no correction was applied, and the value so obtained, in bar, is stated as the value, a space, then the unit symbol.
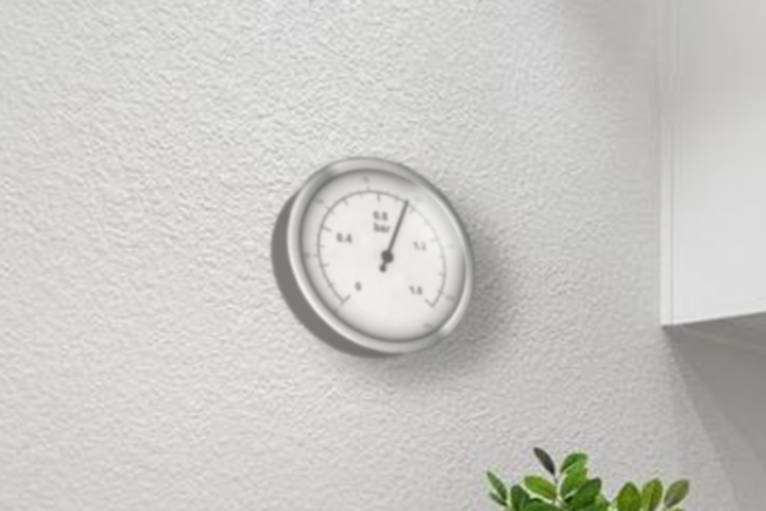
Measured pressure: 0.95 bar
